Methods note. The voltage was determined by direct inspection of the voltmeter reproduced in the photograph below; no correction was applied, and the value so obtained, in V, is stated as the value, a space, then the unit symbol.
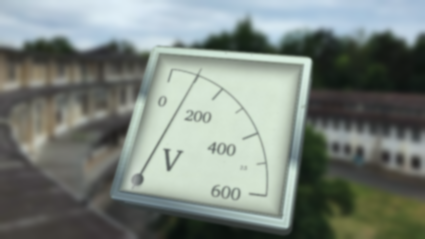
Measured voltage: 100 V
